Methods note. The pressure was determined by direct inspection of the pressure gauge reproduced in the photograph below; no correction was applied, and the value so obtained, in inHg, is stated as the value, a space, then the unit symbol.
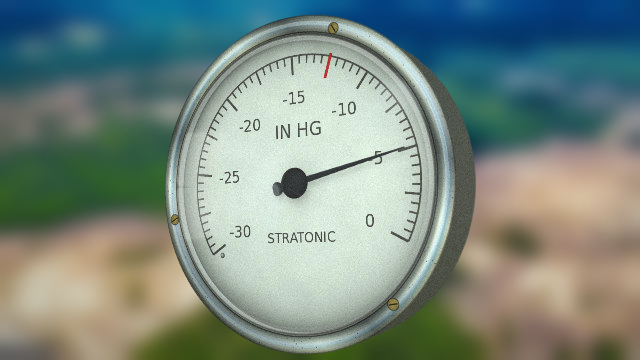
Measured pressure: -5 inHg
